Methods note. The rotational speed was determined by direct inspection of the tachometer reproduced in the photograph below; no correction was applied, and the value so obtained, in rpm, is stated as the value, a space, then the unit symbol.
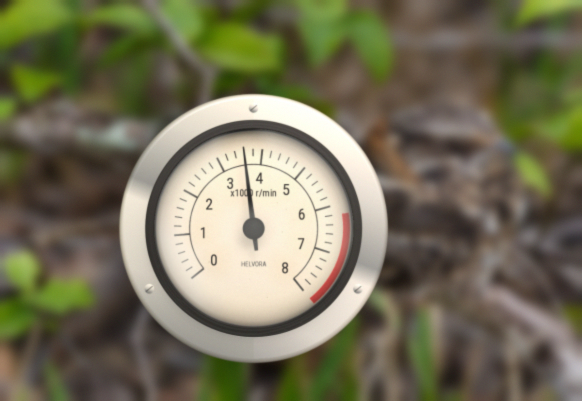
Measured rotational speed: 3600 rpm
